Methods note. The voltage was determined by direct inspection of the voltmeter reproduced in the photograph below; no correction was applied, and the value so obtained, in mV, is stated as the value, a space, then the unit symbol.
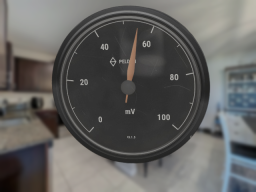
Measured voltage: 55 mV
